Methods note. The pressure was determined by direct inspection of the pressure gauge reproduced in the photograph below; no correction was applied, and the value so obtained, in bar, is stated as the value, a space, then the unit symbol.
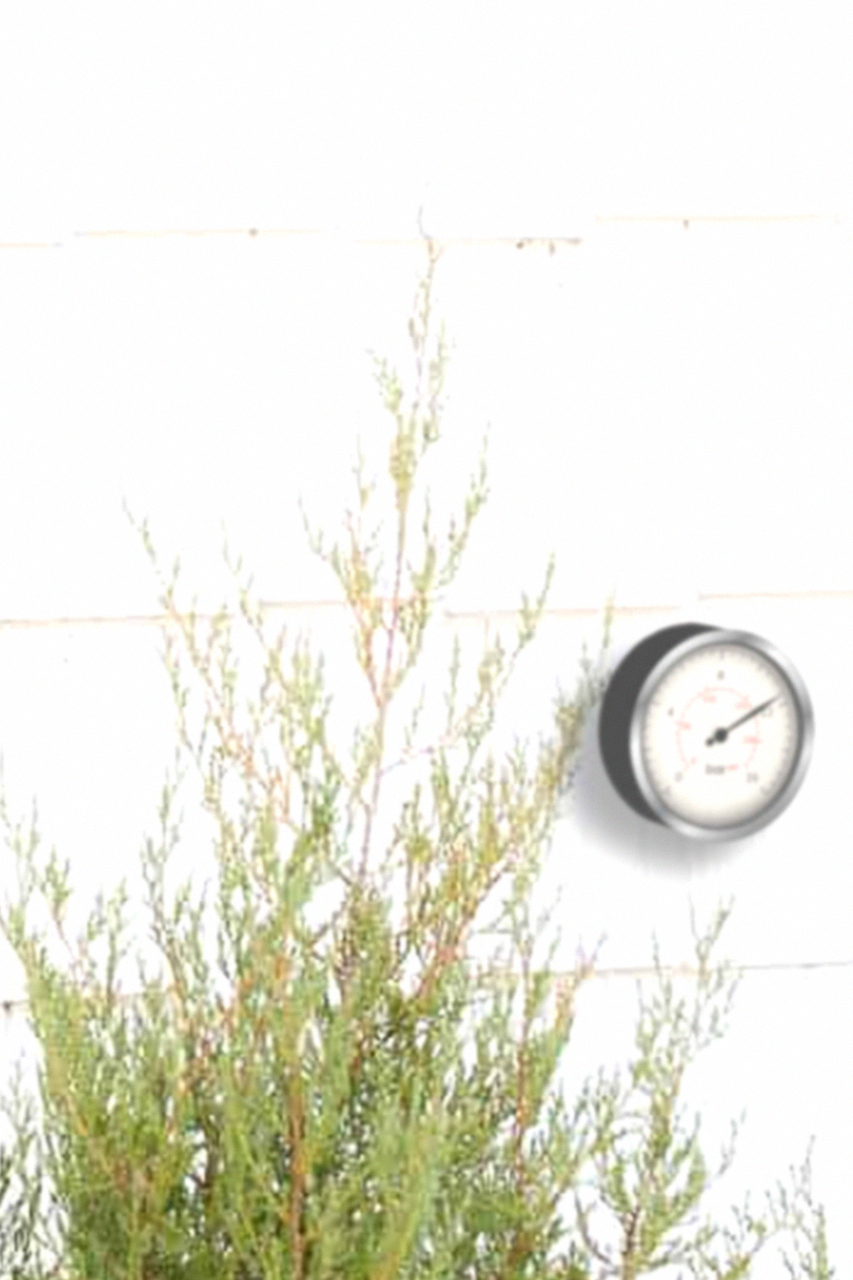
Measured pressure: 11.5 bar
